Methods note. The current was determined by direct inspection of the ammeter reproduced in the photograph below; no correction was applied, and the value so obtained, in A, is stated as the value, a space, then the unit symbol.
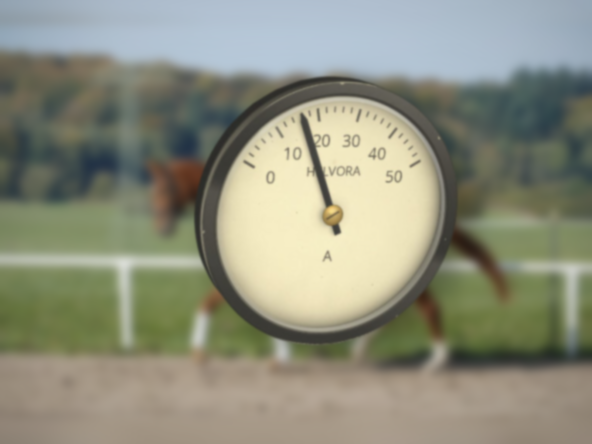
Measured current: 16 A
